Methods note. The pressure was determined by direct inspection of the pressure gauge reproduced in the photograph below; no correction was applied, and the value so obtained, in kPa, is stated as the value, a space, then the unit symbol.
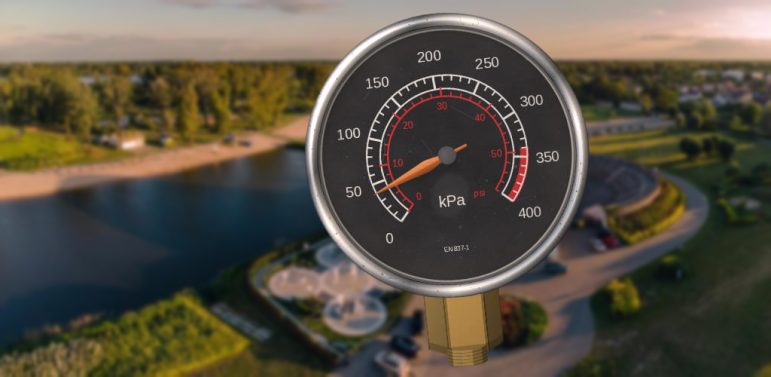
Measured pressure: 40 kPa
